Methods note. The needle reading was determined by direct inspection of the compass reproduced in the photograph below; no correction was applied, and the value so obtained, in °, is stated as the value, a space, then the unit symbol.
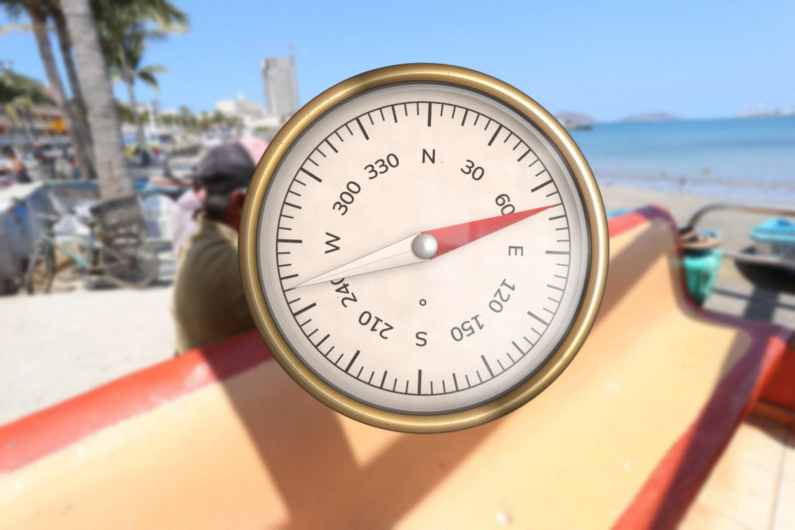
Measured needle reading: 70 °
